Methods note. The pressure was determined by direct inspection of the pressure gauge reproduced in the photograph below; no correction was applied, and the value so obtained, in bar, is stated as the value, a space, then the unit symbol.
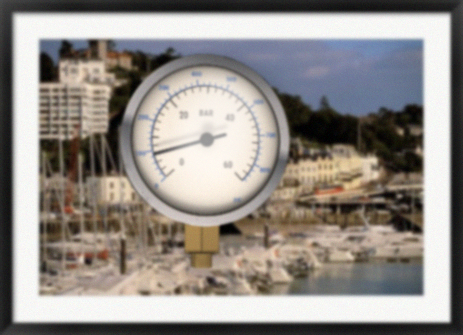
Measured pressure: 6 bar
